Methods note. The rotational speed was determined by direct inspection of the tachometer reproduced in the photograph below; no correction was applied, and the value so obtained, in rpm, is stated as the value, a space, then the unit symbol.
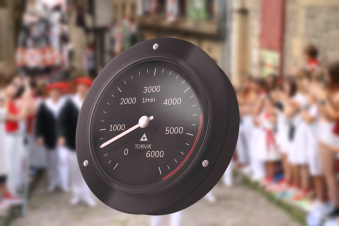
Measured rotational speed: 600 rpm
